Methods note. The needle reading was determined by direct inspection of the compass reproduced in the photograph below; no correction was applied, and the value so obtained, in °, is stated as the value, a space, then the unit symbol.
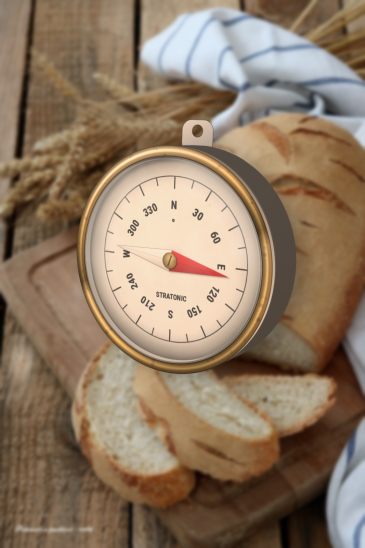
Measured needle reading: 97.5 °
